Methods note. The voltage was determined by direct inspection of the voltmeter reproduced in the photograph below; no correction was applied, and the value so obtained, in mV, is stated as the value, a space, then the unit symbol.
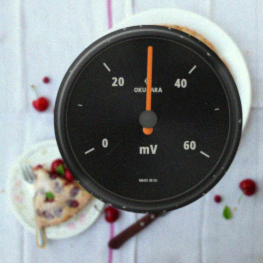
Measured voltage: 30 mV
